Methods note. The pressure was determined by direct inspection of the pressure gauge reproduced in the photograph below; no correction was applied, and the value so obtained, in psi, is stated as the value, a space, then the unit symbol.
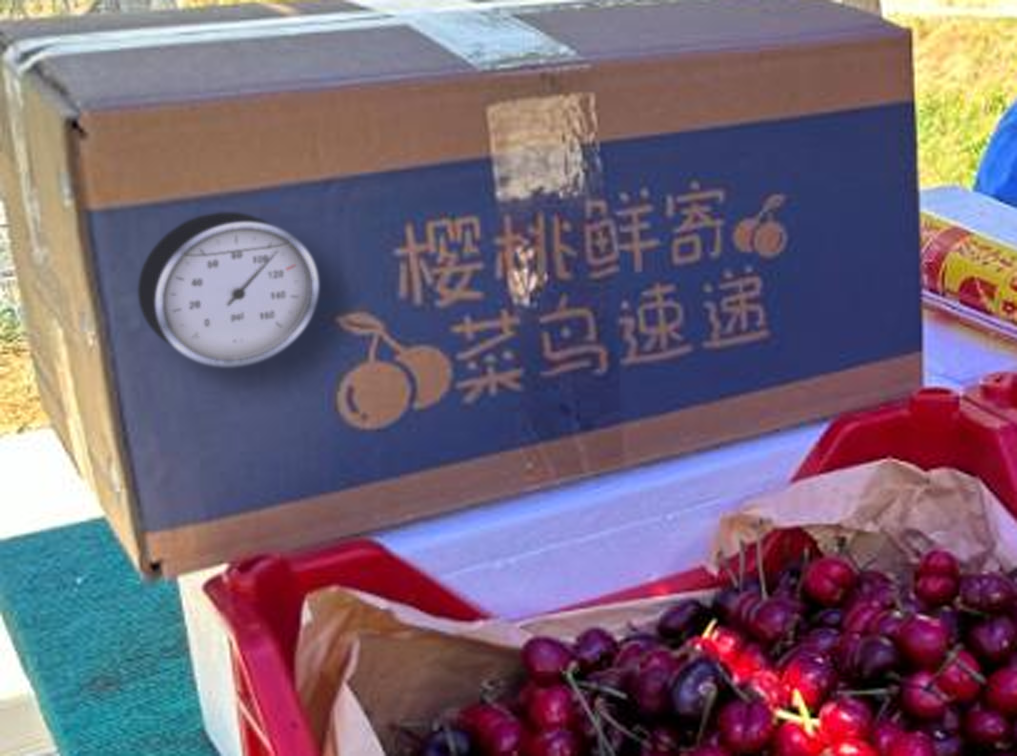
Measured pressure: 105 psi
